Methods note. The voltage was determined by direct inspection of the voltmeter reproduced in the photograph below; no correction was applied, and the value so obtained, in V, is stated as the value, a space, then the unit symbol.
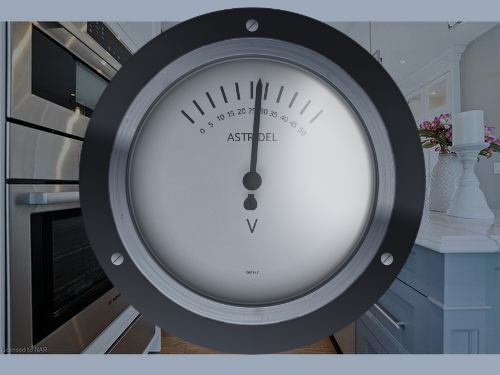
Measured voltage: 27.5 V
